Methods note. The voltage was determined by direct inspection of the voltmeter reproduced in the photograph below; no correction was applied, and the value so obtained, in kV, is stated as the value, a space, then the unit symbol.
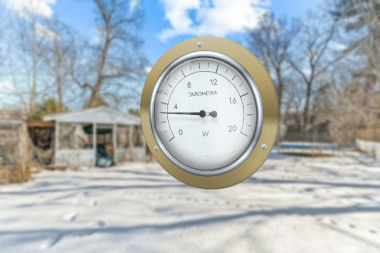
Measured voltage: 3 kV
